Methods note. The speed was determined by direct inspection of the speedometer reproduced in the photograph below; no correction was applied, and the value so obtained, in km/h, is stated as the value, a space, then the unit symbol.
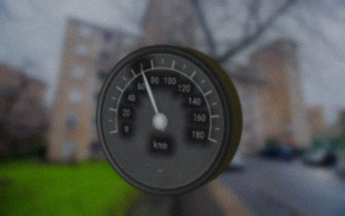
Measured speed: 70 km/h
